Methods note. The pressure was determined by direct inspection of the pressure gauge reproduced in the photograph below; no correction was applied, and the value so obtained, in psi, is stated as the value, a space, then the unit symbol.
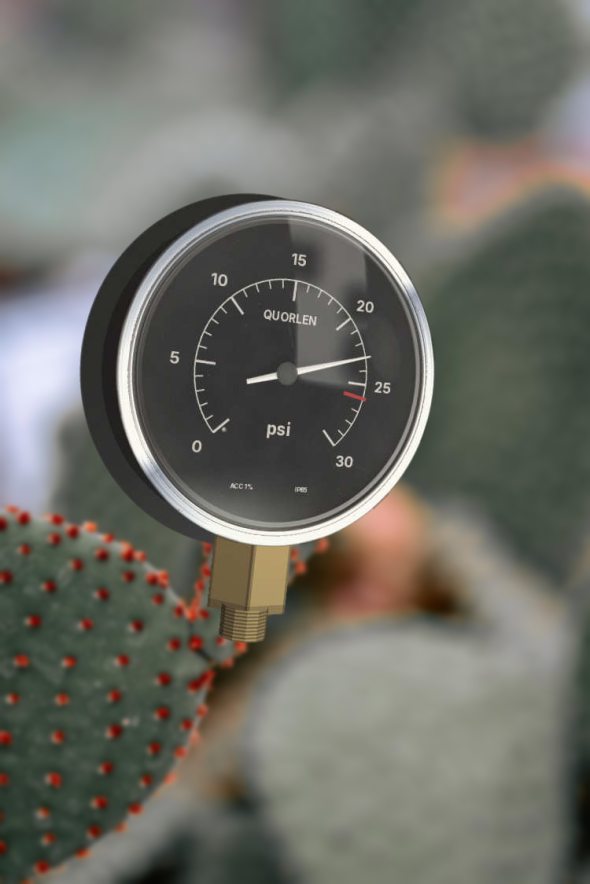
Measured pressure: 23 psi
